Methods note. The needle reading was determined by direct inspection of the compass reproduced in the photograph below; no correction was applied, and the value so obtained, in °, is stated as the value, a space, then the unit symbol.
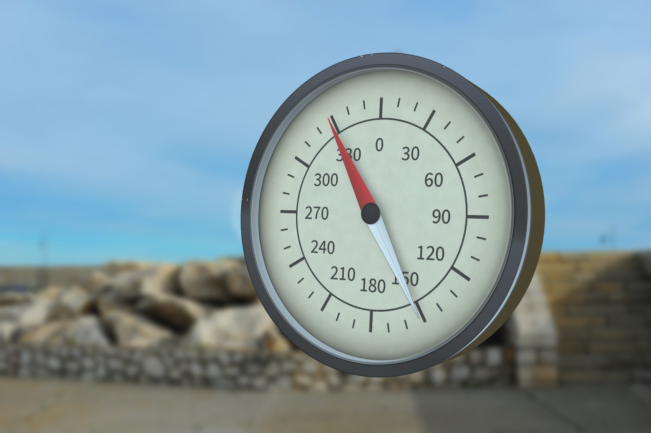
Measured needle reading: 330 °
